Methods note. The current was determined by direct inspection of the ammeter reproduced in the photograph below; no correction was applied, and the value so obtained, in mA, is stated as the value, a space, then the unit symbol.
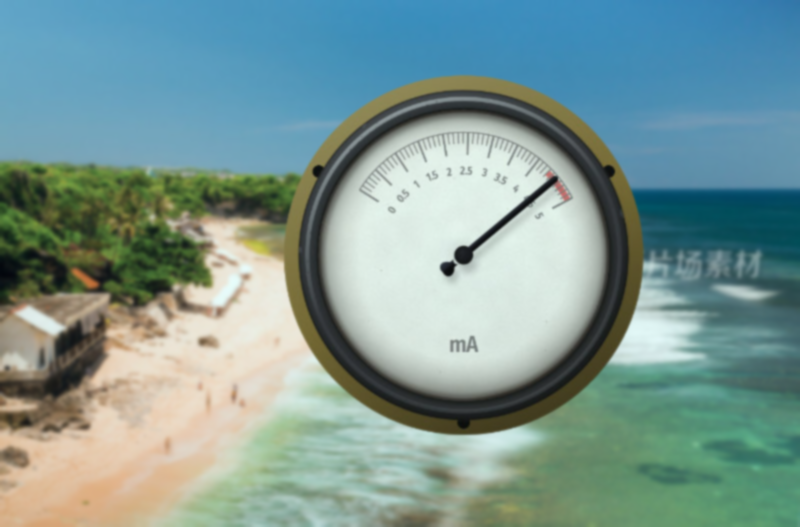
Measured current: 4.5 mA
